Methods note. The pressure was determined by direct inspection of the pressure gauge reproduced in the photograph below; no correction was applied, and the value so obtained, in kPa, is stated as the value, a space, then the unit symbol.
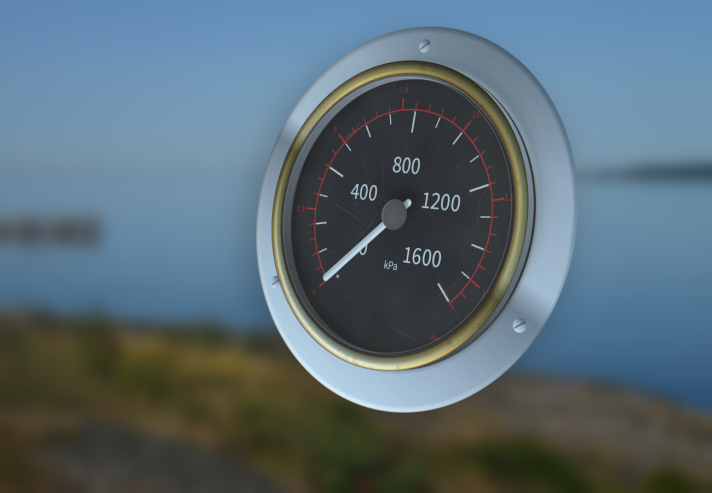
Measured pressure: 0 kPa
